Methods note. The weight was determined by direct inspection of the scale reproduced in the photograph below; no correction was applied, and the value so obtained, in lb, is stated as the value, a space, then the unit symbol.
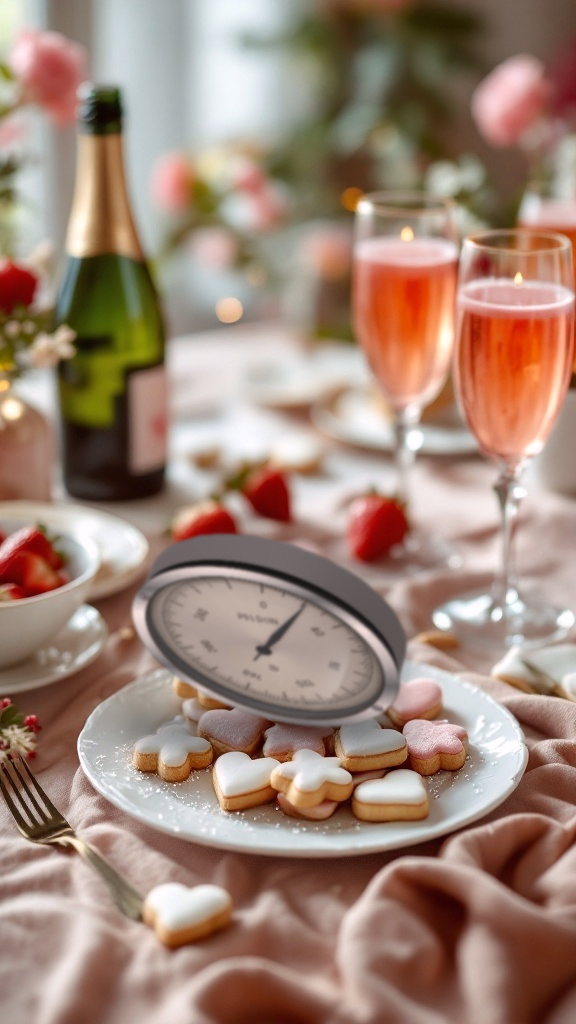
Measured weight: 20 lb
